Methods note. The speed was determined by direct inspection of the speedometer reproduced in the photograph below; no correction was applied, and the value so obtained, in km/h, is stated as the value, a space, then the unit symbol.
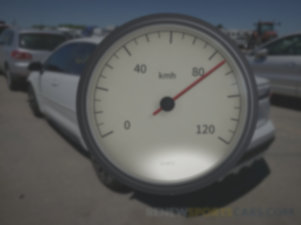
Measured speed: 85 km/h
